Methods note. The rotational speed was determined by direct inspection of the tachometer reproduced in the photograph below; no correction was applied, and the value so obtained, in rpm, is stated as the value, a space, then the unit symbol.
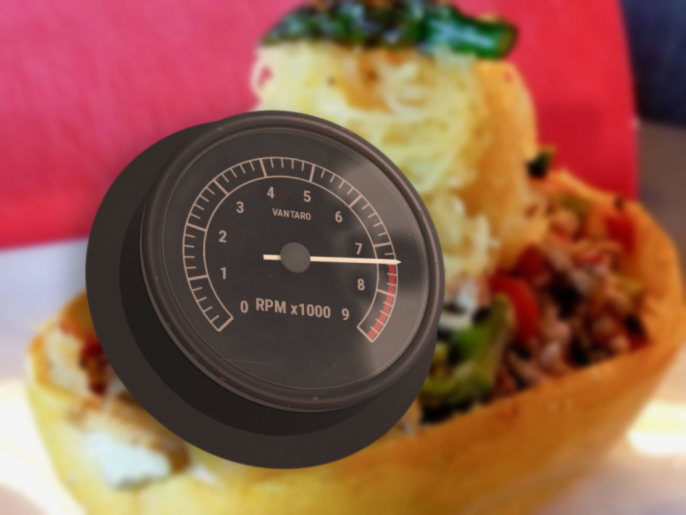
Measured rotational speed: 7400 rpm
